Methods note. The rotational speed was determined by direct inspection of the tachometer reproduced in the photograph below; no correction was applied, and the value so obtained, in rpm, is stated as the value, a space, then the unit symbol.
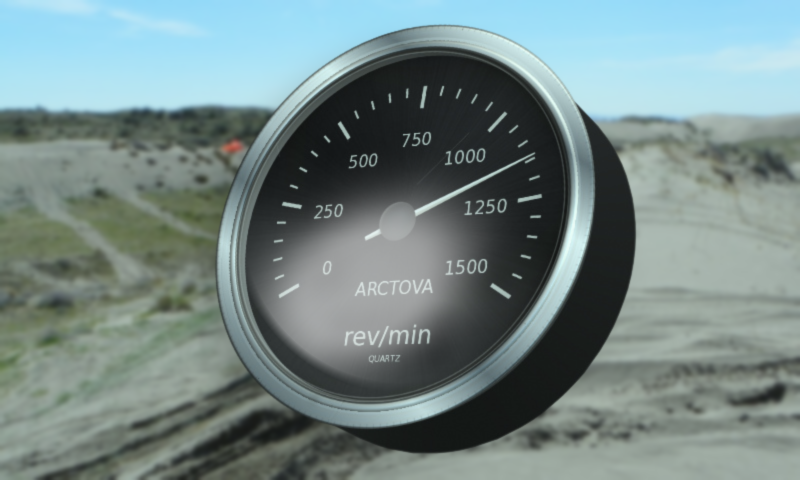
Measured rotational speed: 1150 rpm
